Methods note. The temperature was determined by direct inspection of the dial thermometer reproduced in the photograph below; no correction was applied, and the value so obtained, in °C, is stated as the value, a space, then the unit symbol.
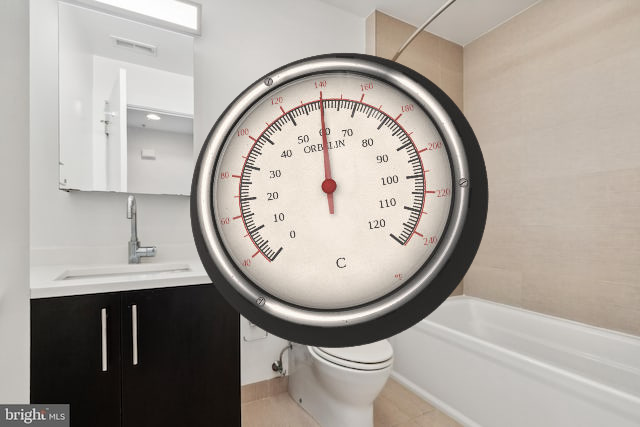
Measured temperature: 60 °C
